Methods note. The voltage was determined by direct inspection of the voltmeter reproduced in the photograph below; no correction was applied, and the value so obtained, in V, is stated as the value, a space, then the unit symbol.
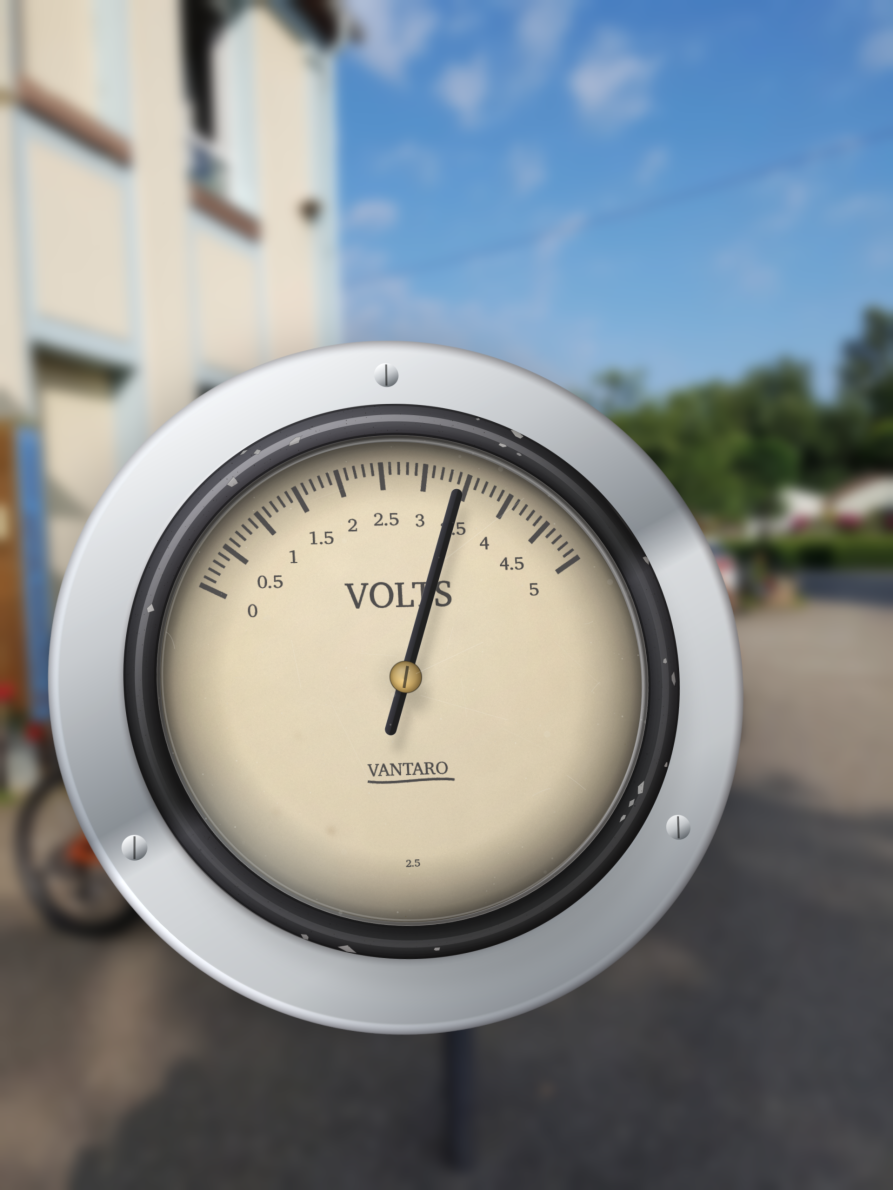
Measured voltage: 3.4 V
